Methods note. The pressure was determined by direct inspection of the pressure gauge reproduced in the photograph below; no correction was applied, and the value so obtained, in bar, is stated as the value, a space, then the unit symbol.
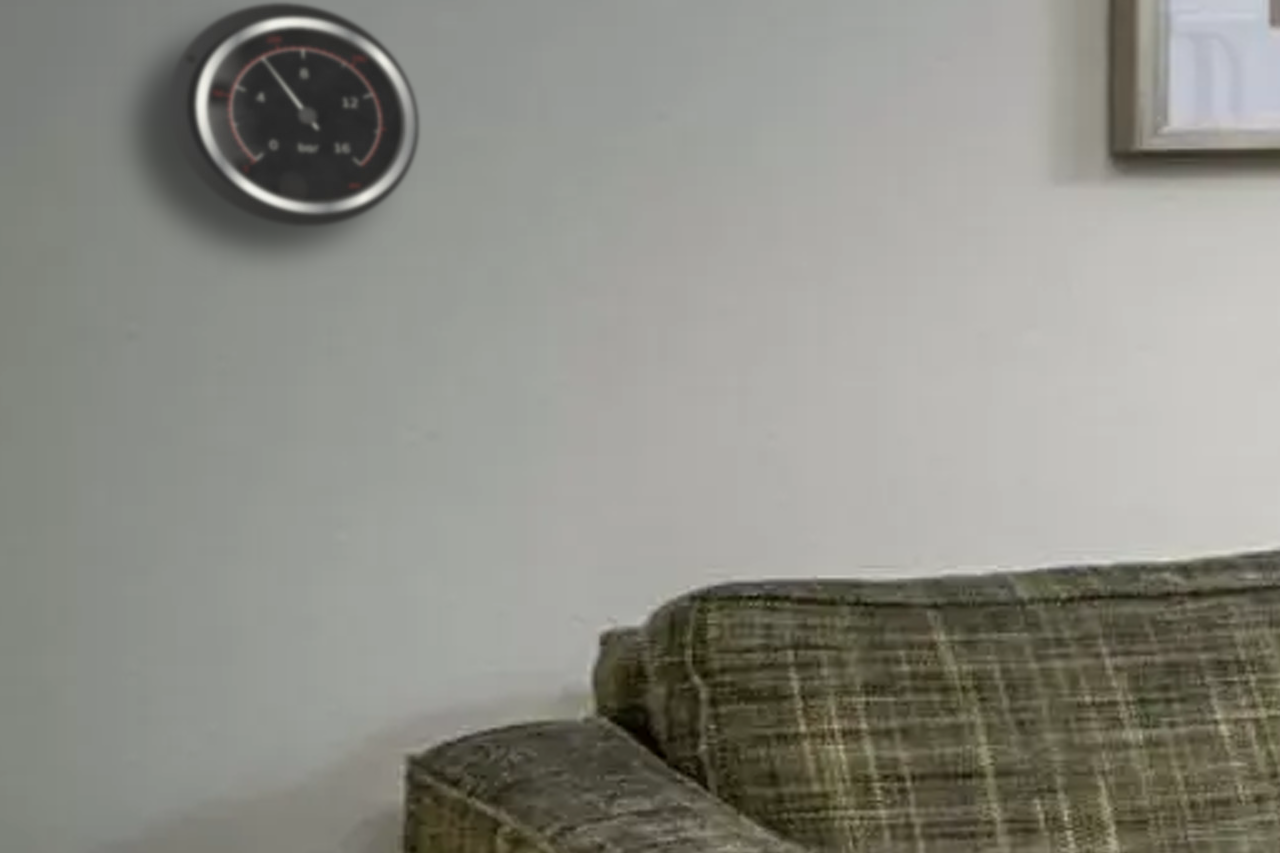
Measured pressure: 6 bar
